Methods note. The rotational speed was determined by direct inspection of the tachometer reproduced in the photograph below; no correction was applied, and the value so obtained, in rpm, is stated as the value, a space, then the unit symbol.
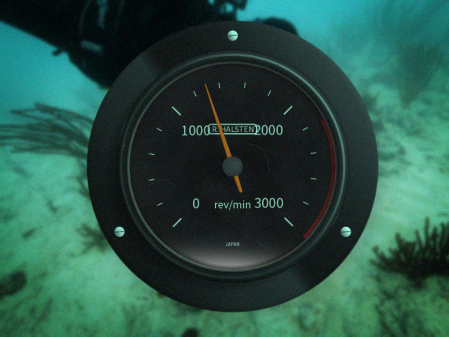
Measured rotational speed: 1300 rpm
